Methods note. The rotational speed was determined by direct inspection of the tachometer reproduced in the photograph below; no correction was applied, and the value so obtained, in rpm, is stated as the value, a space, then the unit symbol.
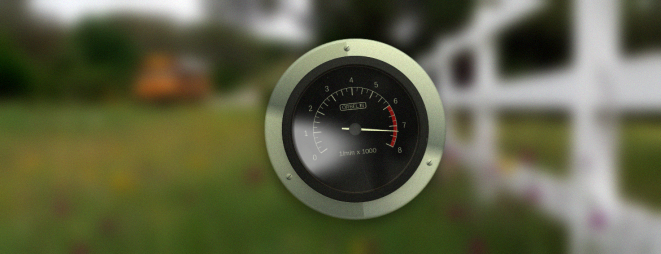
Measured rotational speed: 7250 rpm
